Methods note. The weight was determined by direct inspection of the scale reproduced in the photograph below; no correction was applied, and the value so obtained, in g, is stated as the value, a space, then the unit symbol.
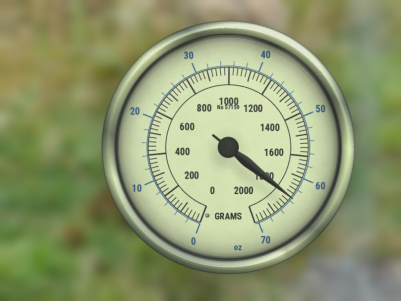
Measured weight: 1800 g
